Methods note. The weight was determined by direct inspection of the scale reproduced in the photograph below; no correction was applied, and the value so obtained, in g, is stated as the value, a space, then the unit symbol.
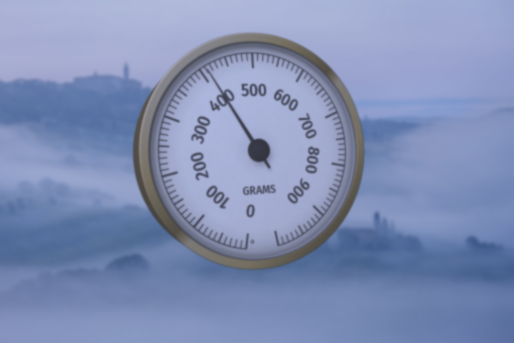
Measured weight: 410 g
